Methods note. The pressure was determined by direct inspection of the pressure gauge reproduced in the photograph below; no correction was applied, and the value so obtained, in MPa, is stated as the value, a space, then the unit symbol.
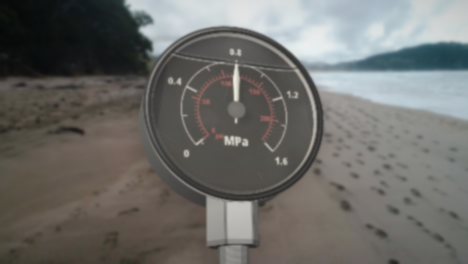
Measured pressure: 0.8 MPa
